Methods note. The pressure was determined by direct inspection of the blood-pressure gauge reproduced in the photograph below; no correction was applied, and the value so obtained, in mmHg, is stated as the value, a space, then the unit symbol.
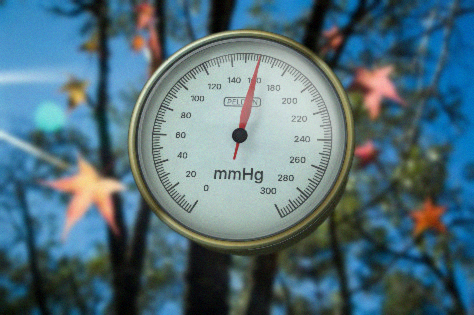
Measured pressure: 160 mmHg
